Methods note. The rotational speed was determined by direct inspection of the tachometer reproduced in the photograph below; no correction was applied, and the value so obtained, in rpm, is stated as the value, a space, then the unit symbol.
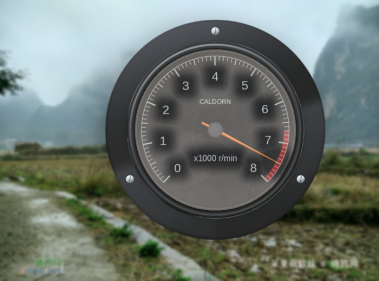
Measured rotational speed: 7500 rpm
